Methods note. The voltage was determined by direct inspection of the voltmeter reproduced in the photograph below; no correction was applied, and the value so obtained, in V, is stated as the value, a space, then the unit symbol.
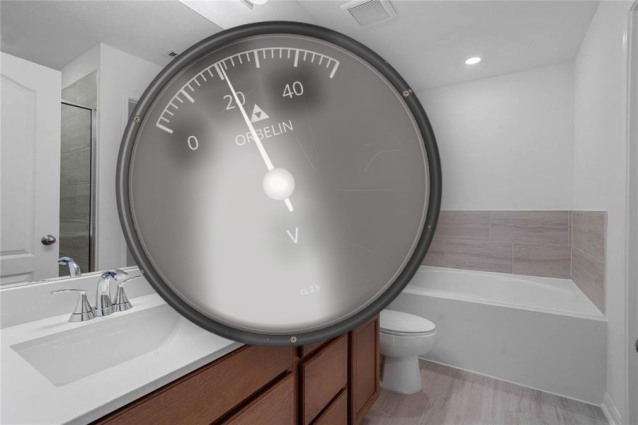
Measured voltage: 21 V
